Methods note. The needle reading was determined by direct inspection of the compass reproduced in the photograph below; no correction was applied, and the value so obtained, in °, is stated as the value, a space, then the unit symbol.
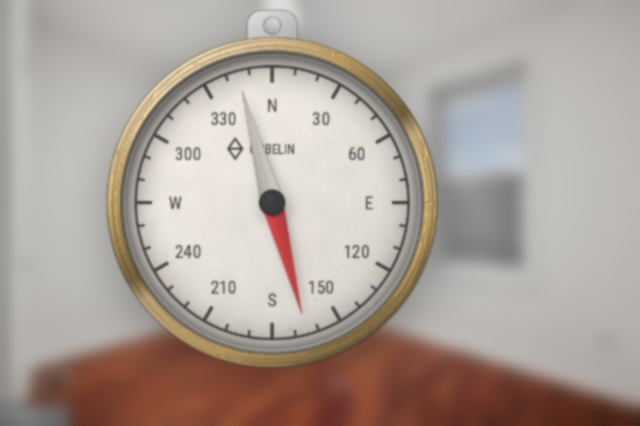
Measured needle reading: 165 °
